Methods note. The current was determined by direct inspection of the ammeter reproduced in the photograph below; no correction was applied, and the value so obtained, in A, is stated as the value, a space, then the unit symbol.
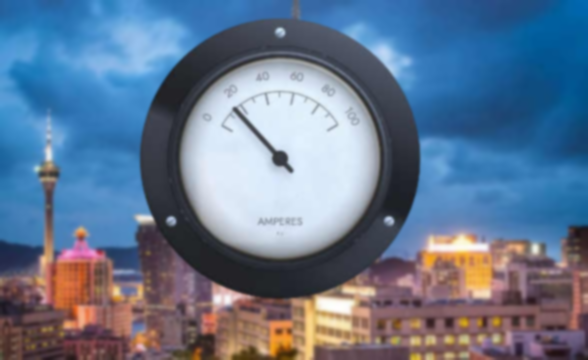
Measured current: 15 A
